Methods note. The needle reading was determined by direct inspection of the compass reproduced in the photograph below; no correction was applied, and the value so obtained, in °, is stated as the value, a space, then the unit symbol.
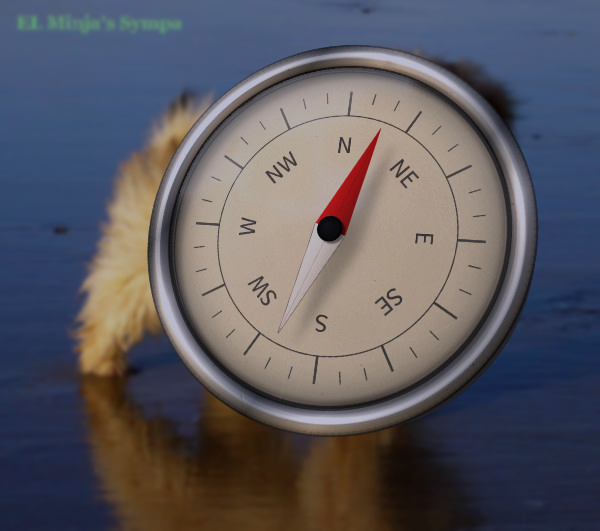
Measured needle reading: 20 °
